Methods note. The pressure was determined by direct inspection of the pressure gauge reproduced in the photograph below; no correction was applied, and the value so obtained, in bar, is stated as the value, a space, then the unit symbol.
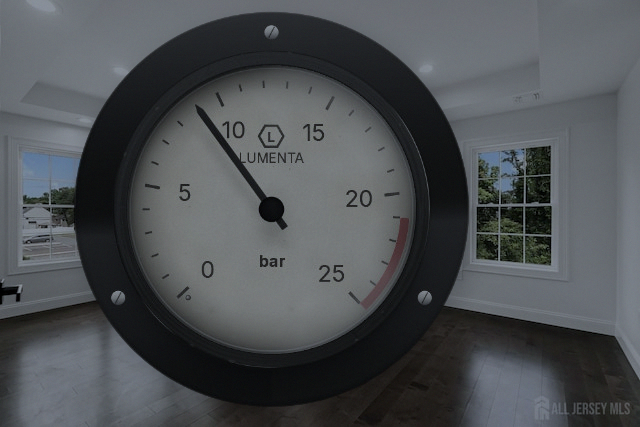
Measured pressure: 9 bar
